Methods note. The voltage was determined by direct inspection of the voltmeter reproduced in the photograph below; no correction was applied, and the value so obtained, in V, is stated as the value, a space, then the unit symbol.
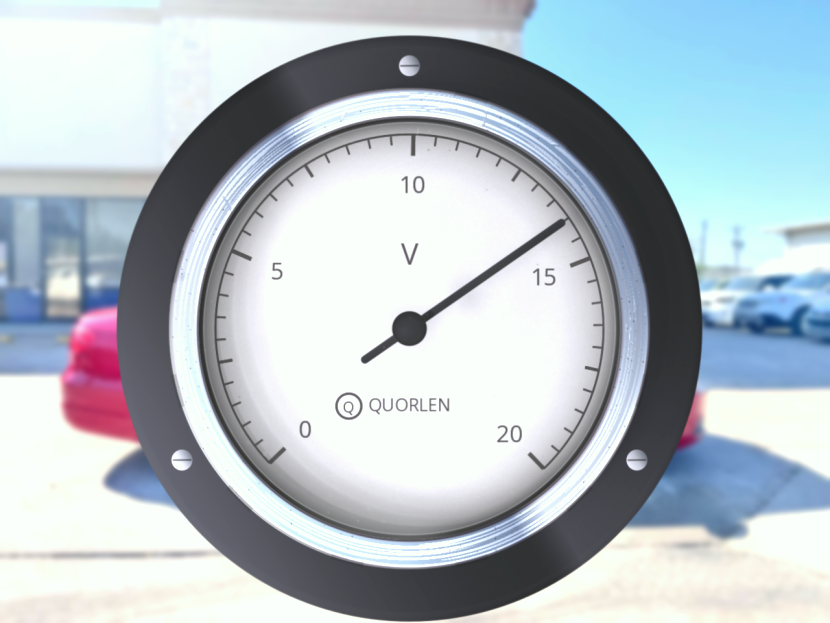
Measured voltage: 14 V
